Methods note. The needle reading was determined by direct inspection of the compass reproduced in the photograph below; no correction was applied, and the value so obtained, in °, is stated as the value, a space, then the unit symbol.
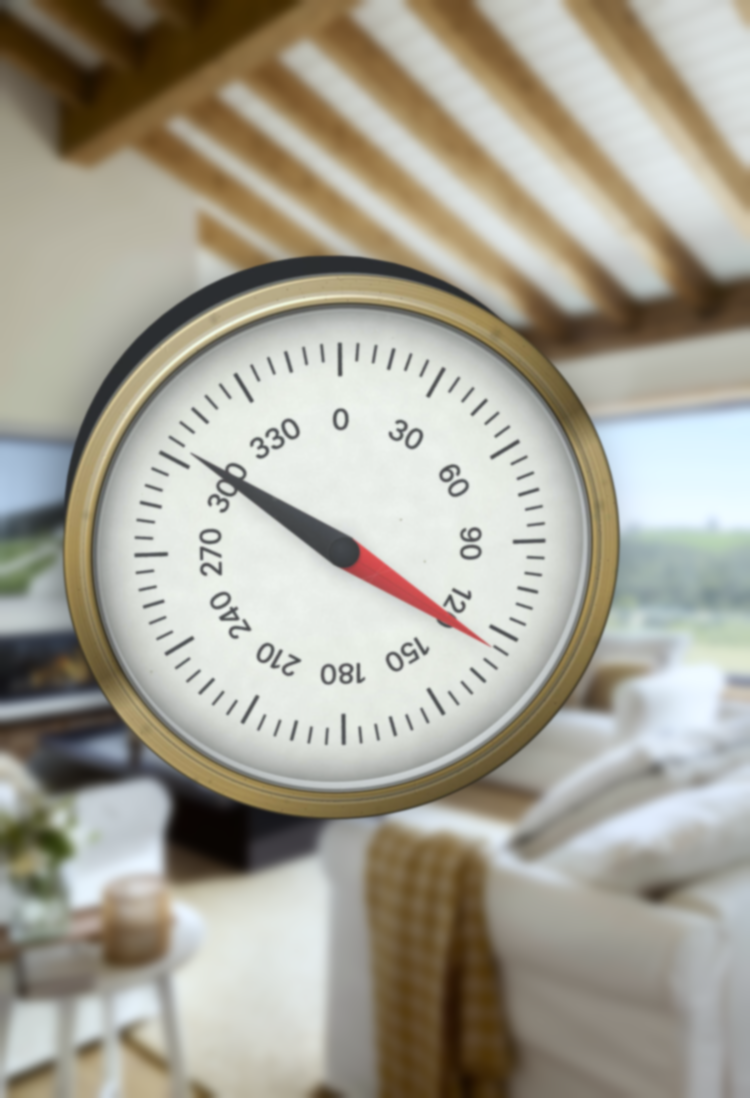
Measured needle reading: 125 °
